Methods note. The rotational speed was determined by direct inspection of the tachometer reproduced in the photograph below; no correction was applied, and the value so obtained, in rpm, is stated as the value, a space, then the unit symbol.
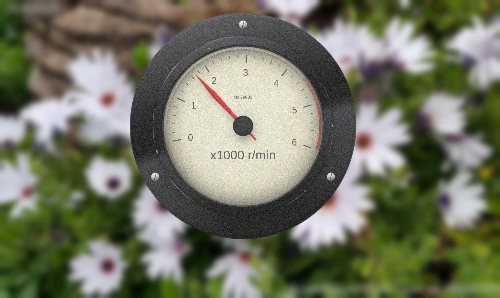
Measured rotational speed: 1700 rpm
